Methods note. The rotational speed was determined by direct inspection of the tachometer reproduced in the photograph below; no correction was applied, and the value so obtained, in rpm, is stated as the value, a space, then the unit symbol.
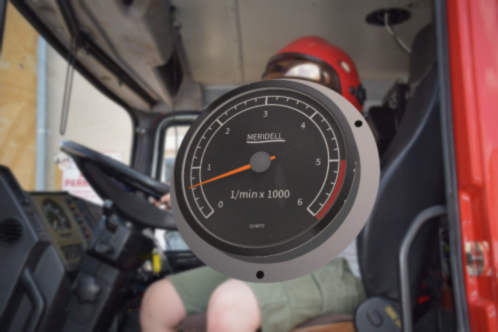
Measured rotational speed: 600 rpm
